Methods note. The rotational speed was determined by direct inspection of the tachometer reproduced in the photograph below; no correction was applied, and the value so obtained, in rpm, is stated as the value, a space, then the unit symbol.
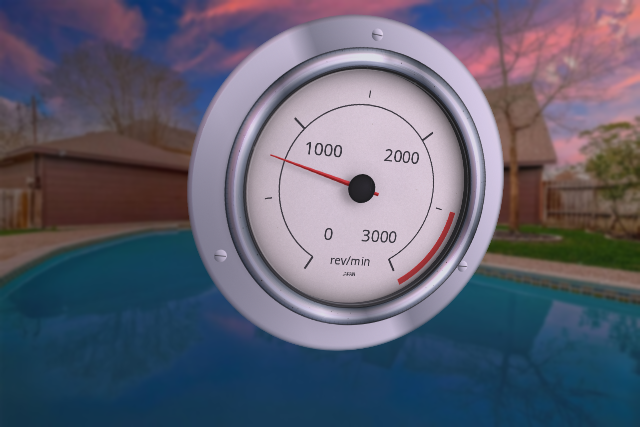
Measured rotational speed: 750 rpm
